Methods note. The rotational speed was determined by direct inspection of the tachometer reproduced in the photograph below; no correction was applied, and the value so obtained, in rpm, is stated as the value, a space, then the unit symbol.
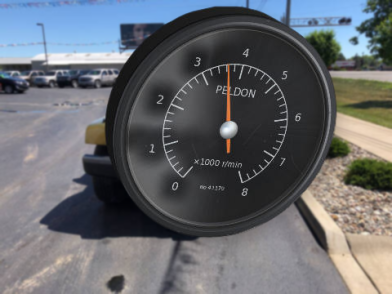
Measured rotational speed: 3600 rpm
